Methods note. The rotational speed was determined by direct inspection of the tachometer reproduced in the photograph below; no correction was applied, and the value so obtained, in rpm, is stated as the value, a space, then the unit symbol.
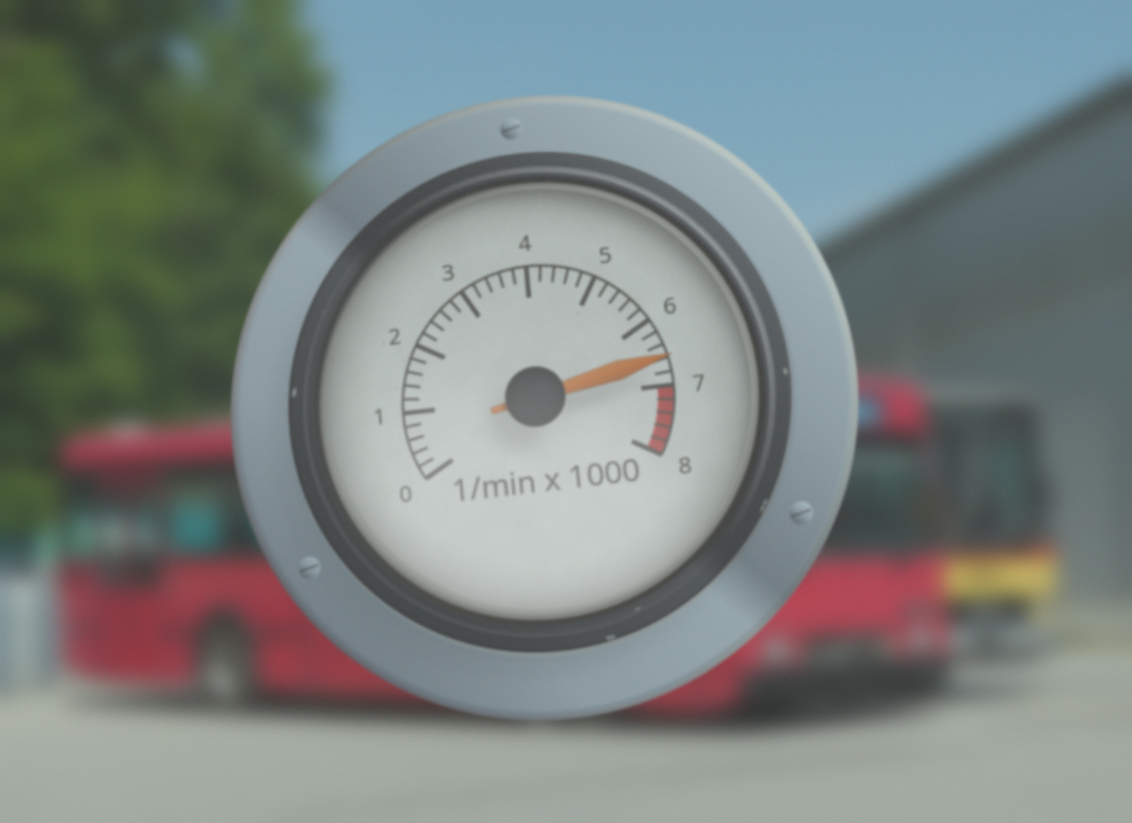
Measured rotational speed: 6600 rpm
